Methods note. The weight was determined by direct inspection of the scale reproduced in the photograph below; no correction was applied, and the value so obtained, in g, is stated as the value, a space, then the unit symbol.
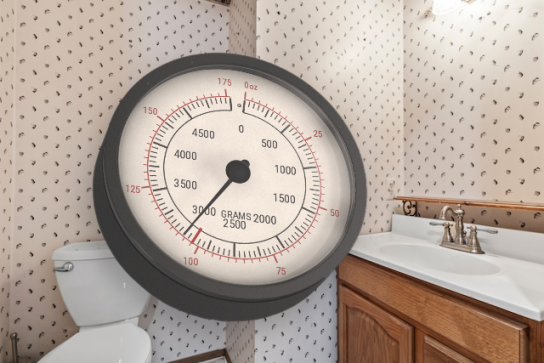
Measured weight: 3000 g
